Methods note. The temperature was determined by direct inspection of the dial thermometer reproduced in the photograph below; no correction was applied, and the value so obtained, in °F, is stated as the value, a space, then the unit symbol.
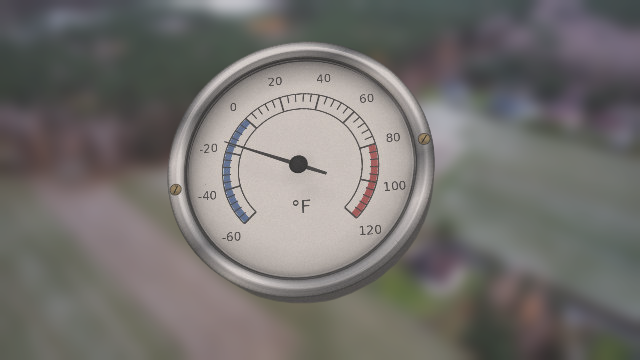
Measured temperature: -16 °F
